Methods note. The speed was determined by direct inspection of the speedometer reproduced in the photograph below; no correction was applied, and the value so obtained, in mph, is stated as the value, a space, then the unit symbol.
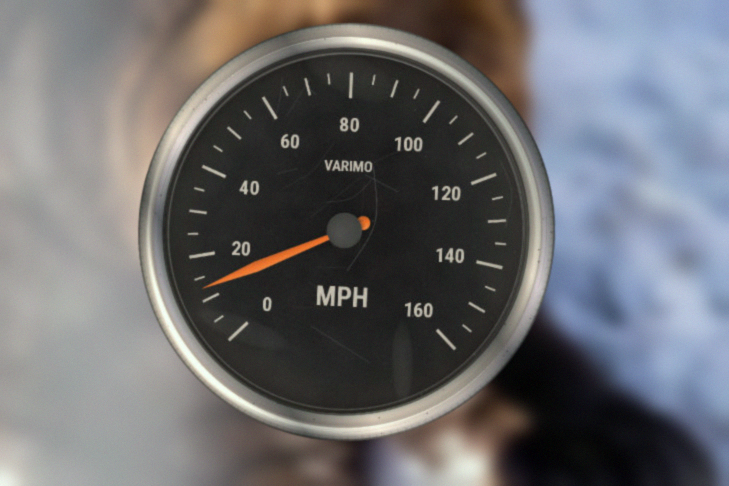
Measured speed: 12.5 mph
